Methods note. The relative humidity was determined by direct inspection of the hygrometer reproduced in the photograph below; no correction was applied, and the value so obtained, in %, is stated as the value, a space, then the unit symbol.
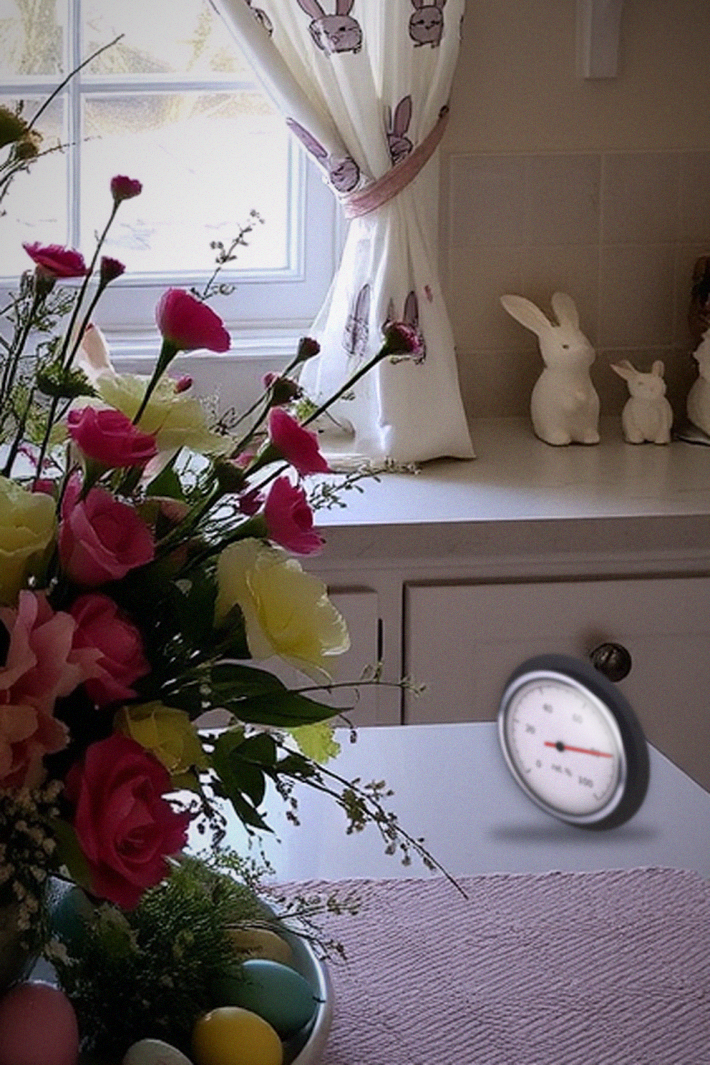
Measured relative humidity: 80 %
